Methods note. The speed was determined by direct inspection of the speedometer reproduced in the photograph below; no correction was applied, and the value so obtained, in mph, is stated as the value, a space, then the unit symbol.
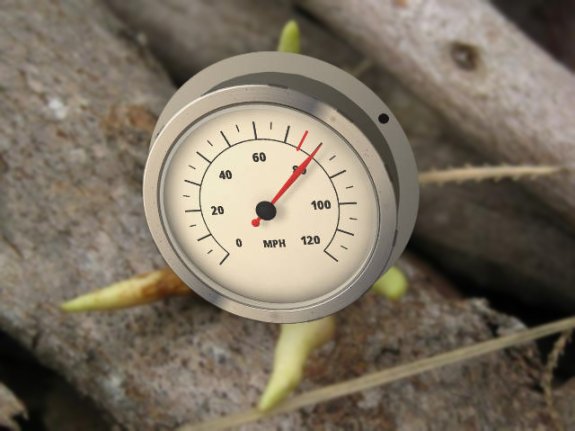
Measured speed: 80 mph
